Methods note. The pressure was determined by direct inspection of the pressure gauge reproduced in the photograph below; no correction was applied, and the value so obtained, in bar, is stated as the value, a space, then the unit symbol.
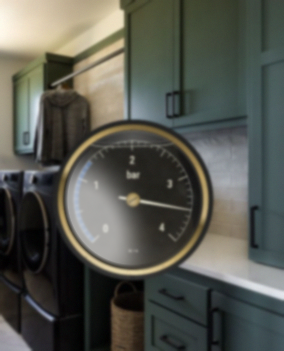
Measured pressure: 3.5 bar
